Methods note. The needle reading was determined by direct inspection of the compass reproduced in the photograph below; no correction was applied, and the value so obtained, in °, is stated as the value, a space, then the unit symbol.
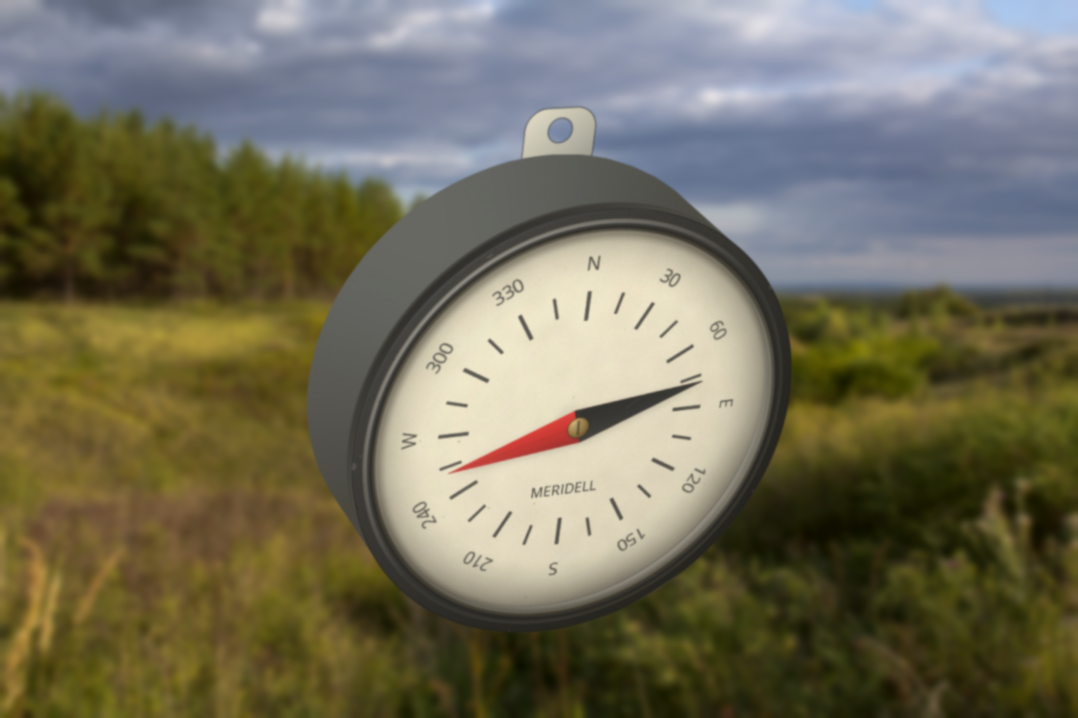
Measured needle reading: 255 °
